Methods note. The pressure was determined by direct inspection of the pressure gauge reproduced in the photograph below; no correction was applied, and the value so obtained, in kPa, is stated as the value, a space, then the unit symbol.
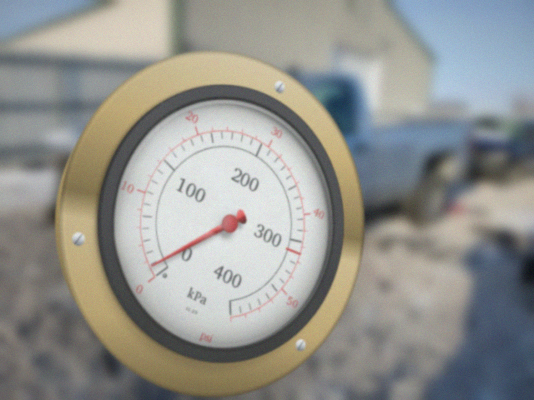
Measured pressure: 10 kPa
